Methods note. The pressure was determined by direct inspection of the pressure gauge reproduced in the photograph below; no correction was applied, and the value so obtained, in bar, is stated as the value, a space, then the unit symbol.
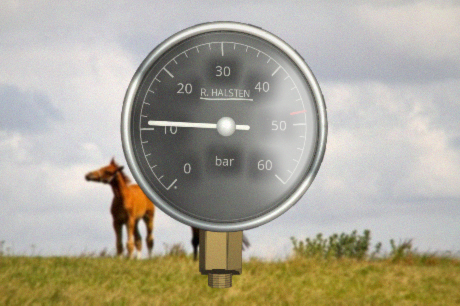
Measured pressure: 11 bar
